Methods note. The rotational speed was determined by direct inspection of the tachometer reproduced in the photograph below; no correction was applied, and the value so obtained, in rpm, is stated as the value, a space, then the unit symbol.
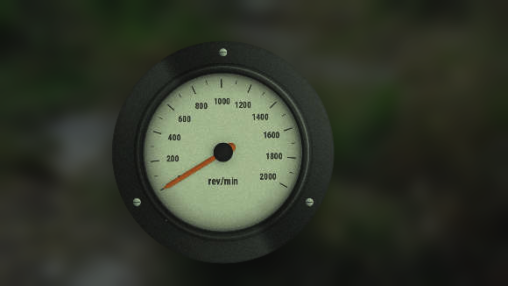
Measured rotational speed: 0 rpm
